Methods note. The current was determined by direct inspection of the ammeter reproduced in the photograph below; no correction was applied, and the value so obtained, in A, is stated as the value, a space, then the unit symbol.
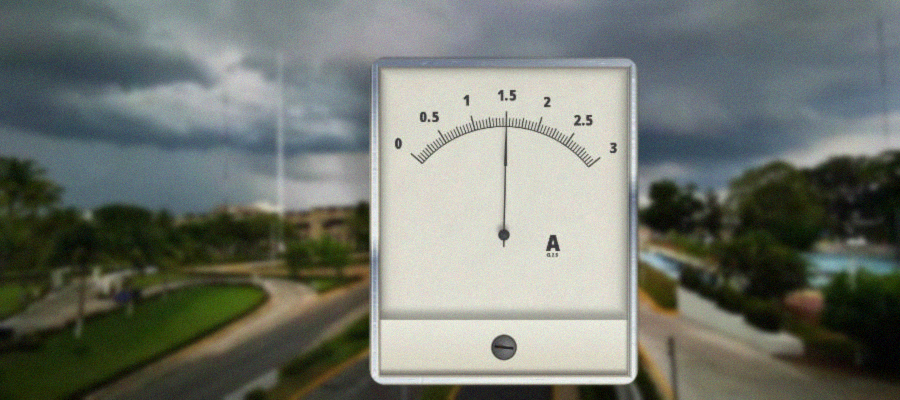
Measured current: 1.5 A
